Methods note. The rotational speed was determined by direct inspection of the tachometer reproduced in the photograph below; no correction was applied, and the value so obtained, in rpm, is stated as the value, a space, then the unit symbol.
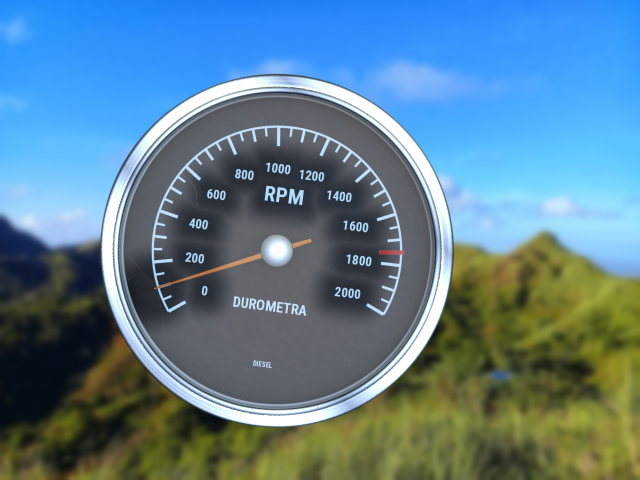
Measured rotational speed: 100 rpm
